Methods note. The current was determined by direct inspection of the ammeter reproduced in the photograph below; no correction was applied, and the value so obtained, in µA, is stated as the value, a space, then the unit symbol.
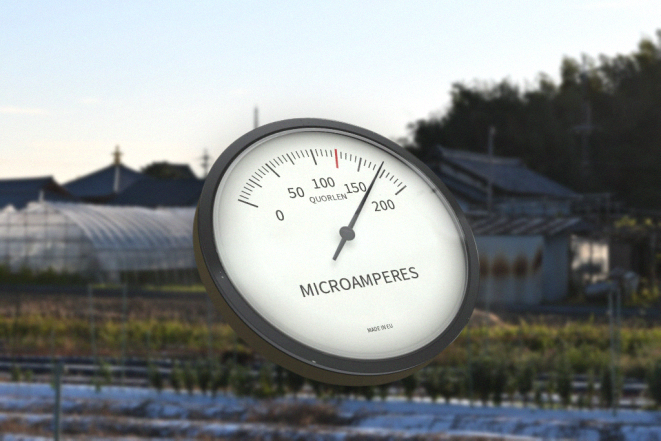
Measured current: 170 µA
